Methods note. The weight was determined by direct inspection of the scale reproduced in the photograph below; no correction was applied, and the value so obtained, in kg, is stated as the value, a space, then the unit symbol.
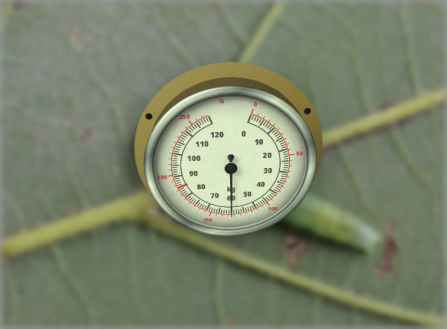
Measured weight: 60 kg
